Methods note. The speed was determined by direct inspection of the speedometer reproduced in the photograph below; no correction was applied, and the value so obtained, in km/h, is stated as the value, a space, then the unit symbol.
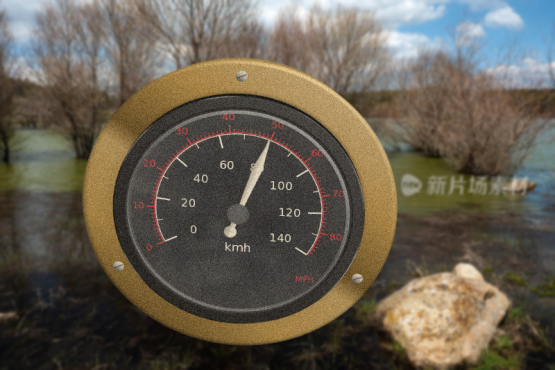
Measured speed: 80 km/h
